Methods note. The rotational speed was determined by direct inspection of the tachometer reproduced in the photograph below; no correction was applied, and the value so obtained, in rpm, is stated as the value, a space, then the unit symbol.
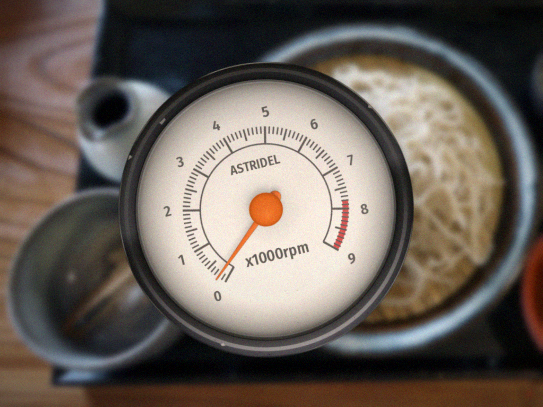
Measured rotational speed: 200 rpm
